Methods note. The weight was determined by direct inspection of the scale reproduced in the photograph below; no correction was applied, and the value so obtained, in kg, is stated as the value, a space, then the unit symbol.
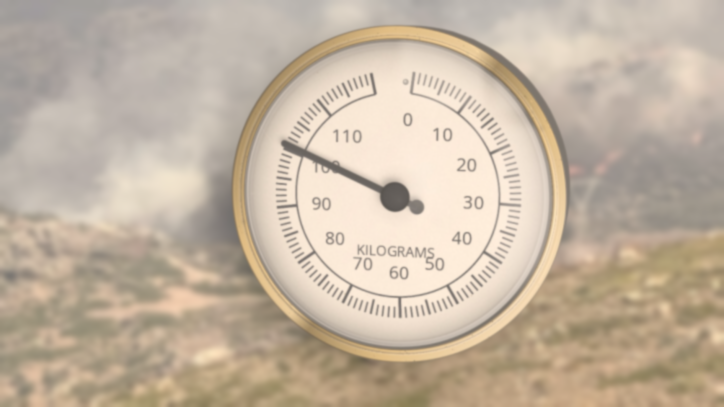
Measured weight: 101 kg
